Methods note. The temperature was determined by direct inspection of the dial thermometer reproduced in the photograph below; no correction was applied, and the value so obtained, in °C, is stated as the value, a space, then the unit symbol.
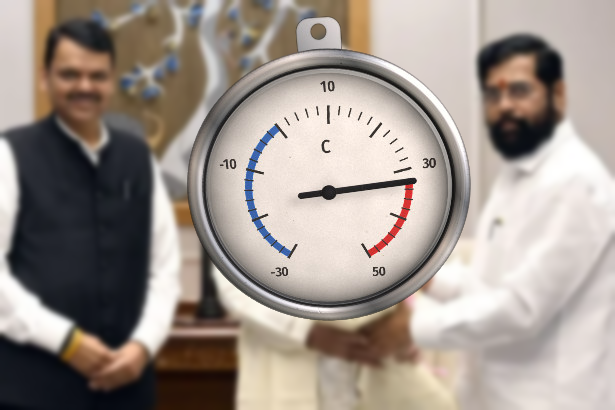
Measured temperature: 32 °C
